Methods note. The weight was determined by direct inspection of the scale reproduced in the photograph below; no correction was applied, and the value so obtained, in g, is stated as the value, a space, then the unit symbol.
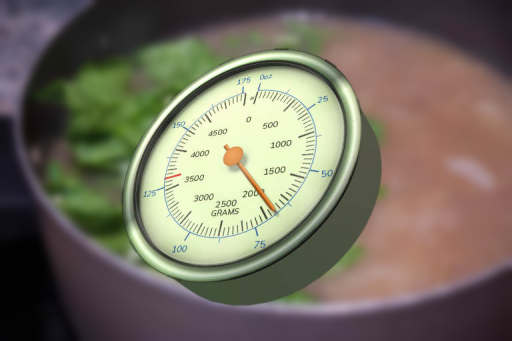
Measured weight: 1900 g
